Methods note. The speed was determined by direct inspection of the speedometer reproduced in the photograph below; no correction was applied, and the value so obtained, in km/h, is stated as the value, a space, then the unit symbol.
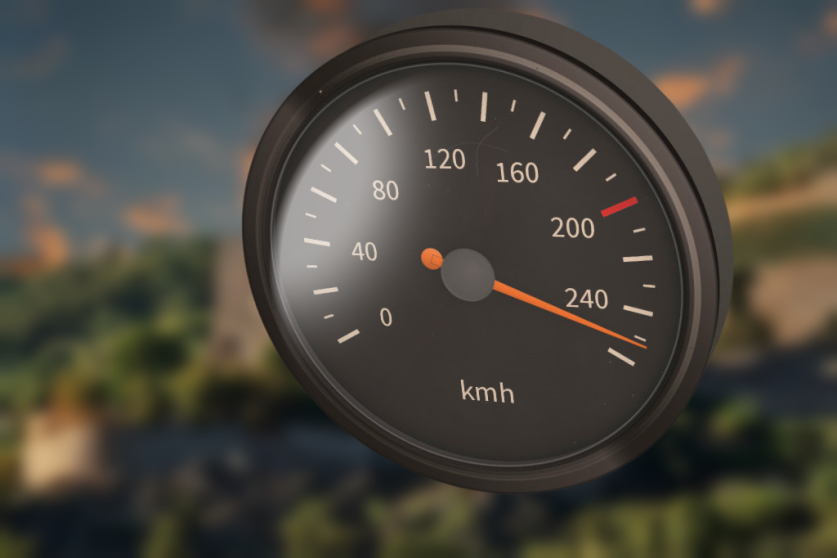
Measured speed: 250 km/h
